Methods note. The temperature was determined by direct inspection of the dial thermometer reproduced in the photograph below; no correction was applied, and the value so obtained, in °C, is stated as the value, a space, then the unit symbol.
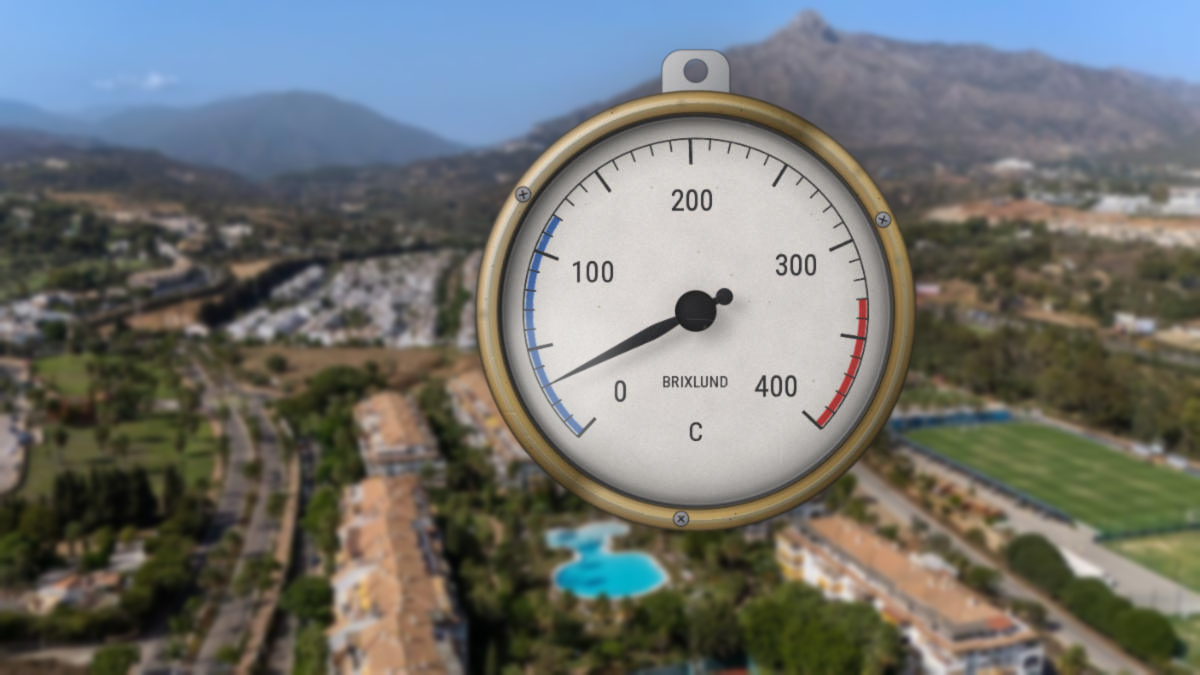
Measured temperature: 30 °C
